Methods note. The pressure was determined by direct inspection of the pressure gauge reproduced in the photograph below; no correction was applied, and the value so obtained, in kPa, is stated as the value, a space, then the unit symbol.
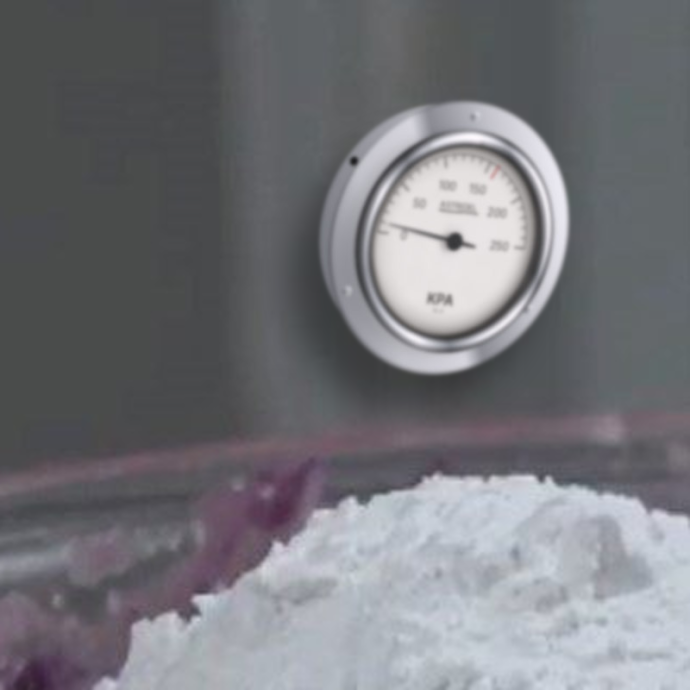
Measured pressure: 10 kPa
